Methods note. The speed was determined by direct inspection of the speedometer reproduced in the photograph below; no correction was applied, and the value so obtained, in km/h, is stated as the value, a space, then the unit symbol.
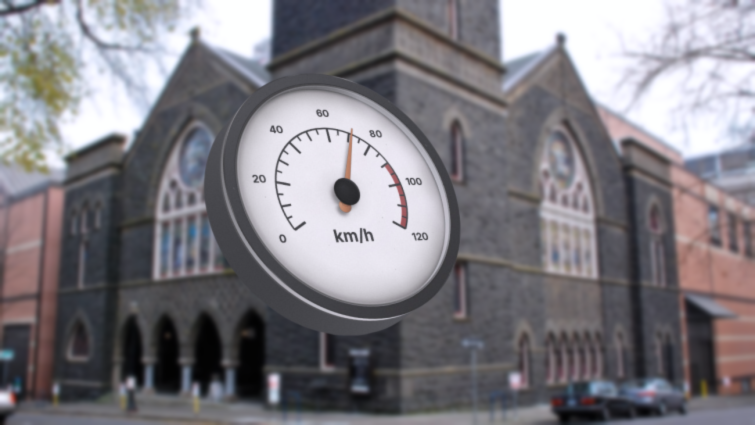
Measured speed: 70 km/h
